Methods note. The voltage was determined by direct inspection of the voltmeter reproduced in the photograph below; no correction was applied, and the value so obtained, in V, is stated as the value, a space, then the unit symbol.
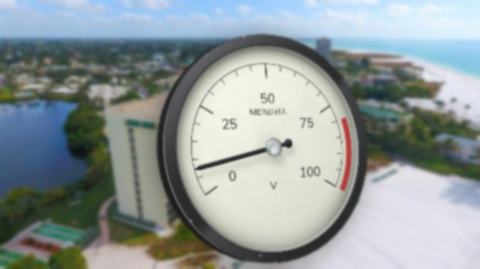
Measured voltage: 7.5 V
